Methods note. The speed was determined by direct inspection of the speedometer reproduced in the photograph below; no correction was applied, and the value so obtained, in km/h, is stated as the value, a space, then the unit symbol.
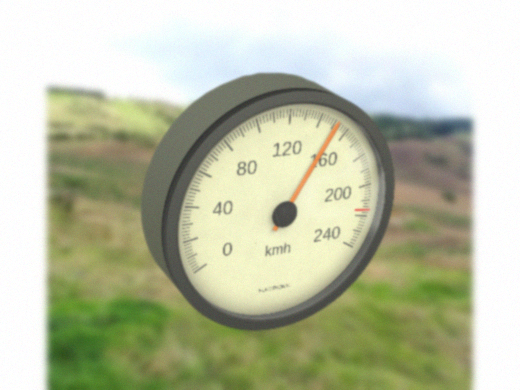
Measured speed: 150 km/h
